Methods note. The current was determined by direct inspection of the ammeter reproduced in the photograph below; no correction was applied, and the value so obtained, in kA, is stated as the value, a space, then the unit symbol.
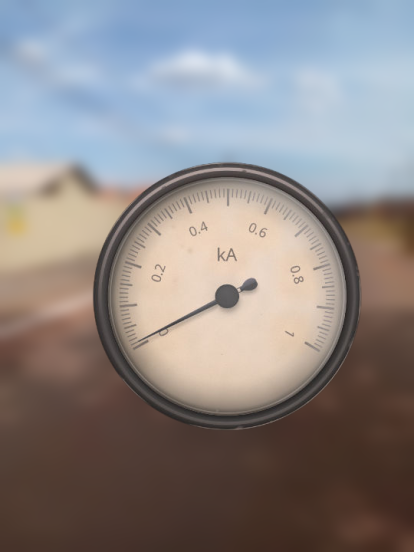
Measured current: 0.01 kA
